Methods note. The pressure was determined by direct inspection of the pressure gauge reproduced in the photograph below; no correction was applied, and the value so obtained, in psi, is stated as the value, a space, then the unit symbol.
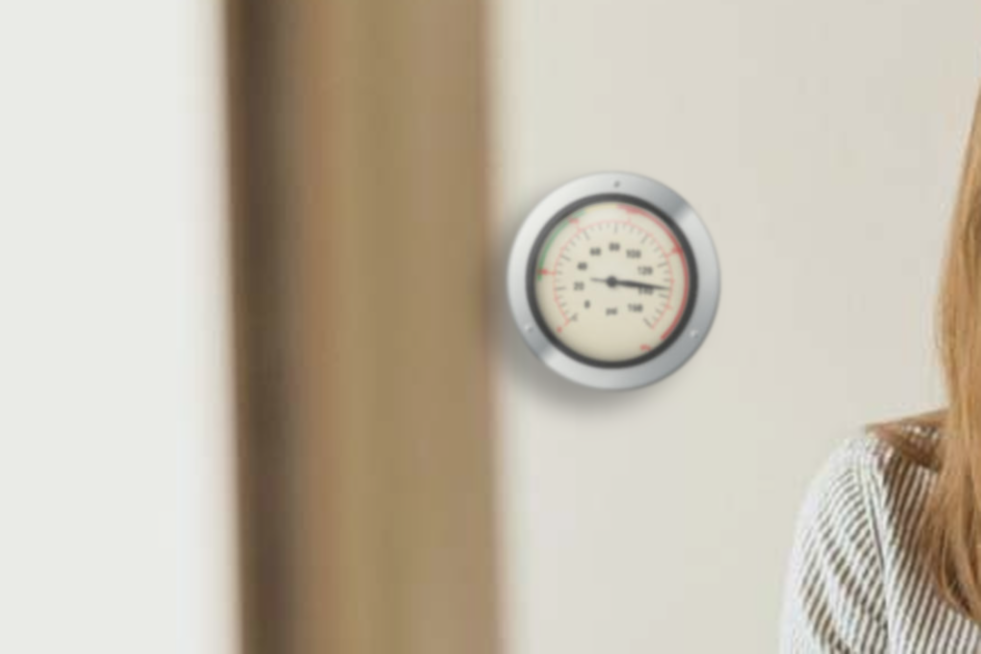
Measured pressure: 135 psi
